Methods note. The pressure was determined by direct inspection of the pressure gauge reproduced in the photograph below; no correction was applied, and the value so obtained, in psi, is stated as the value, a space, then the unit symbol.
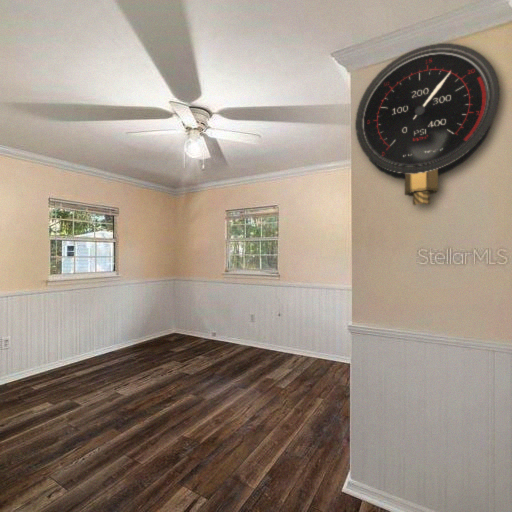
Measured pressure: 260 psi
